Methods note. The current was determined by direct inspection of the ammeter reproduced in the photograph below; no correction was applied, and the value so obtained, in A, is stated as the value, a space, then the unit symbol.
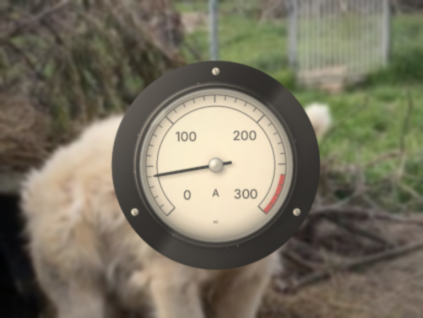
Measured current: 40 A
